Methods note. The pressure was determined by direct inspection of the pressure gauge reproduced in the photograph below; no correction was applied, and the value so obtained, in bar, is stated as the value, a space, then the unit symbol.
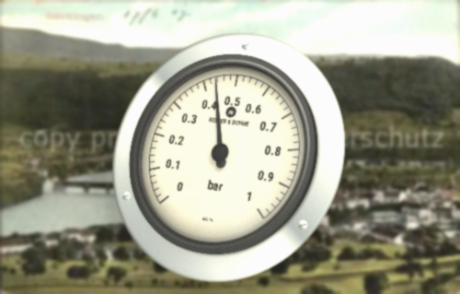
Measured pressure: 0.44 bar
